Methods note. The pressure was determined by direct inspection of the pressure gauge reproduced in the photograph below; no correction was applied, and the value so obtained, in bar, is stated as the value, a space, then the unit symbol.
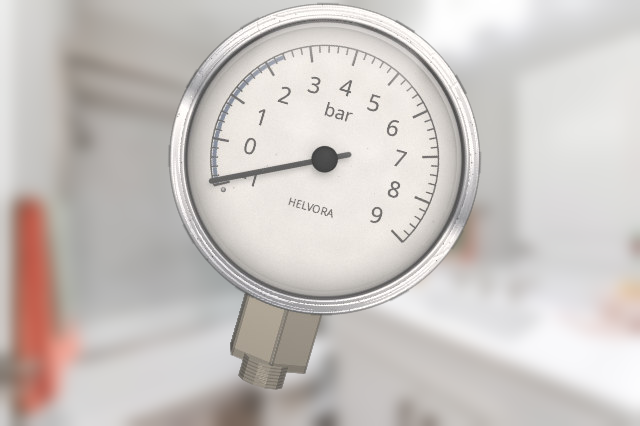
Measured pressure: -0.9 bar
